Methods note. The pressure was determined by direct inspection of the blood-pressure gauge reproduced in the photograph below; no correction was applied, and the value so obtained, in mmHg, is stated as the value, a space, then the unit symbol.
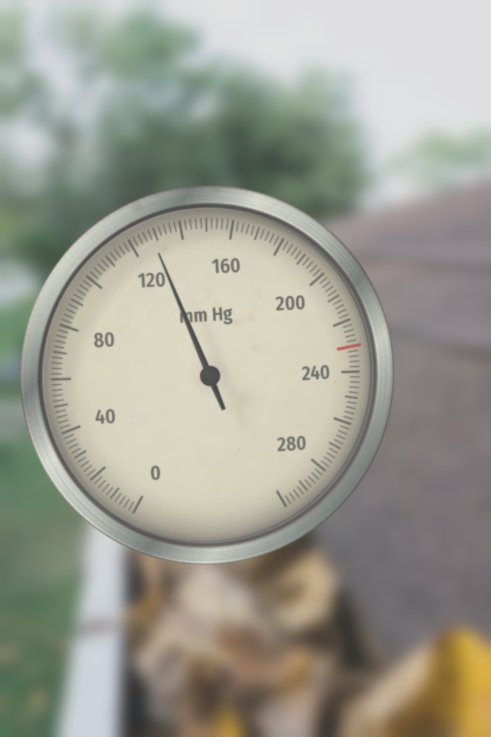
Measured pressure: 128 mmHg
